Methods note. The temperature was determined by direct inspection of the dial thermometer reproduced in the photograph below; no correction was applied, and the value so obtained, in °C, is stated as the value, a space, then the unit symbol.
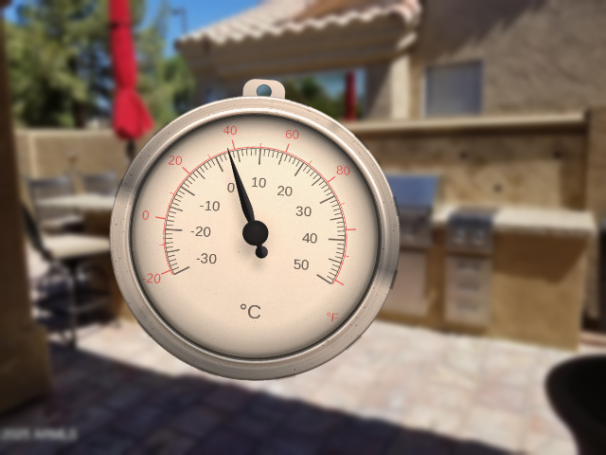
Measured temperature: 3 °C
